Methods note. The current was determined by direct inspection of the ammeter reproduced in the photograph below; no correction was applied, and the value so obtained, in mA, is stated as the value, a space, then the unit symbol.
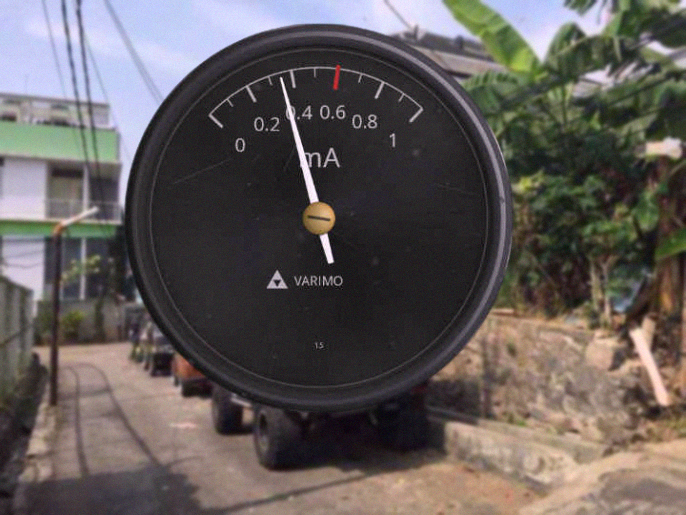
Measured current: 0.35 mA
